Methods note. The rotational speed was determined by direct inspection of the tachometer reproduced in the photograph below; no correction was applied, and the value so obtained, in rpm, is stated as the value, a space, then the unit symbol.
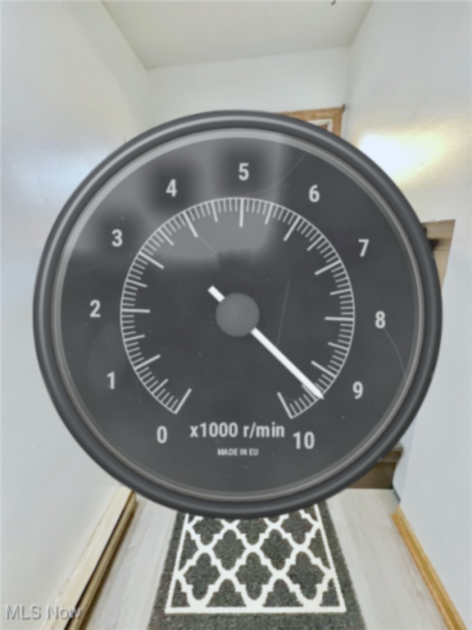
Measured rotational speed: 9400 rpm
